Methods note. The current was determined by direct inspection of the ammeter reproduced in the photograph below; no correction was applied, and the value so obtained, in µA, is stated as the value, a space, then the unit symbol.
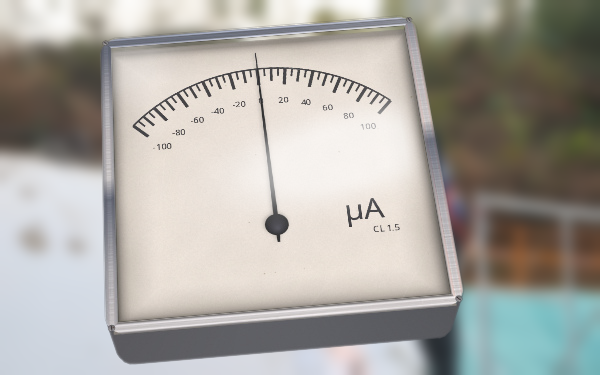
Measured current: 0 µA
